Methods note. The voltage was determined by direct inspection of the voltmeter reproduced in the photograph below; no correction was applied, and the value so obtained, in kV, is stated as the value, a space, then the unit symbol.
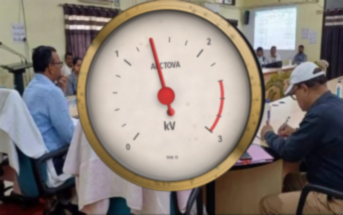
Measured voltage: 1.4 kV
